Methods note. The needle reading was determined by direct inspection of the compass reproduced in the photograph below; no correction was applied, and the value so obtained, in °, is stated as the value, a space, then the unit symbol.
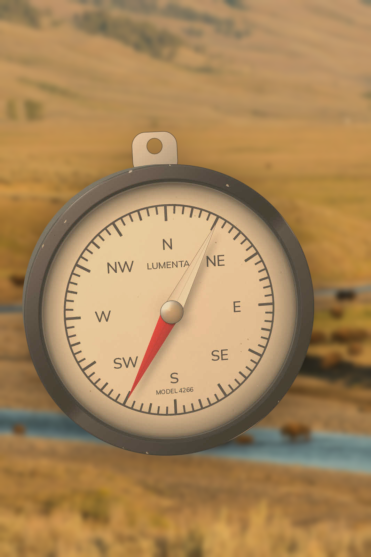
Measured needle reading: 210 °
